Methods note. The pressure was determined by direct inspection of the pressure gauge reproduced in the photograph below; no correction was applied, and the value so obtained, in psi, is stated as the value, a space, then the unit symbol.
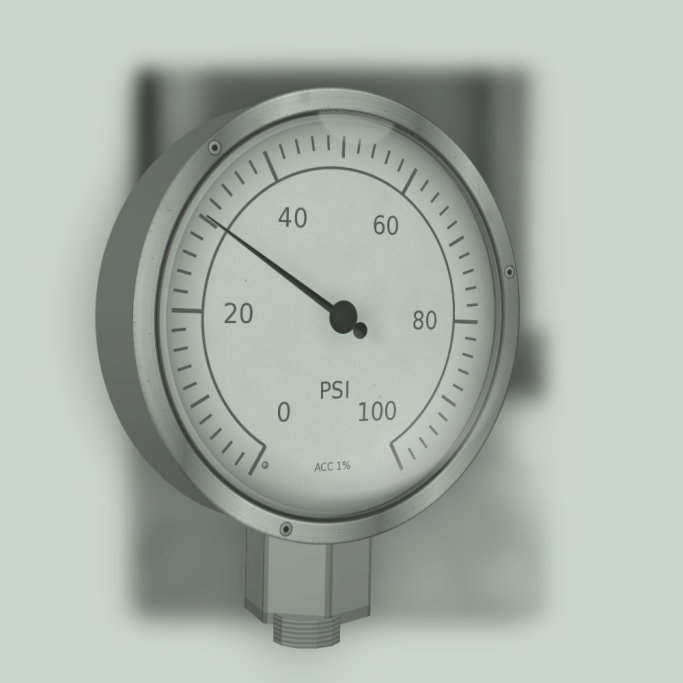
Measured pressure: 30 psi
